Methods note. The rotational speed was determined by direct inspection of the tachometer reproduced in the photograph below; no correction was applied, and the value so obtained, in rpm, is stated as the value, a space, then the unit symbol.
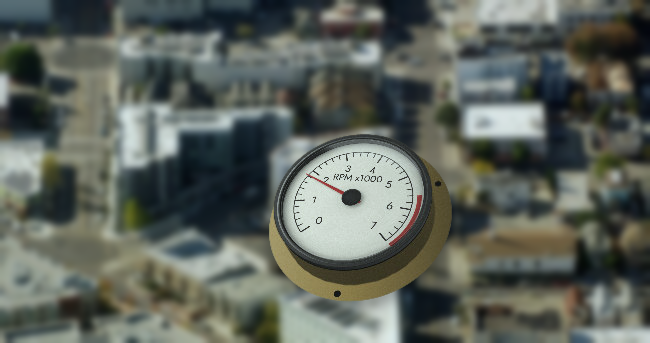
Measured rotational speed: 1800 rpm
